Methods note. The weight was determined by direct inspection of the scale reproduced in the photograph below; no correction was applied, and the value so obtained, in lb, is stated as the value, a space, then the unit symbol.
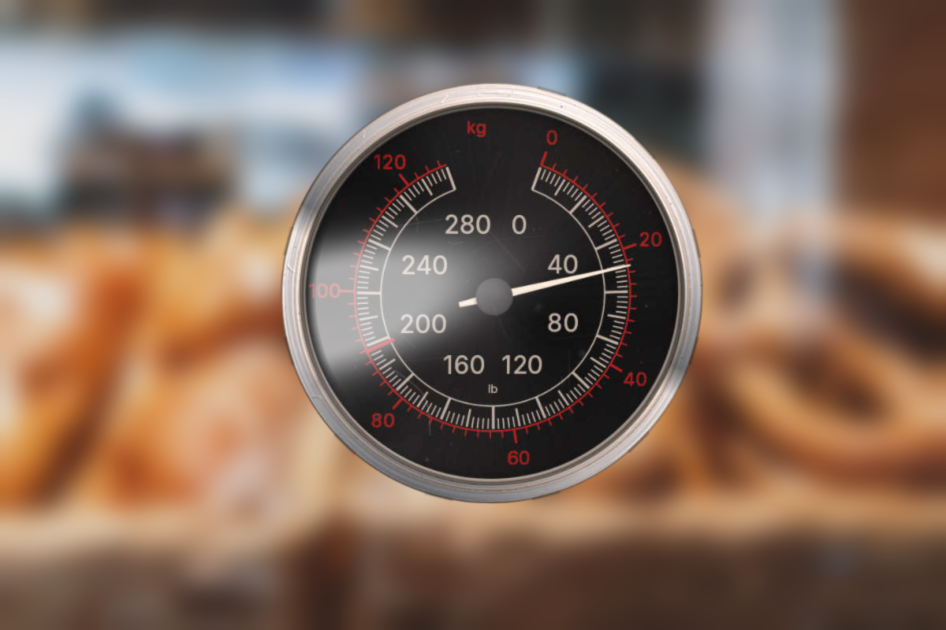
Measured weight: 50 lb
